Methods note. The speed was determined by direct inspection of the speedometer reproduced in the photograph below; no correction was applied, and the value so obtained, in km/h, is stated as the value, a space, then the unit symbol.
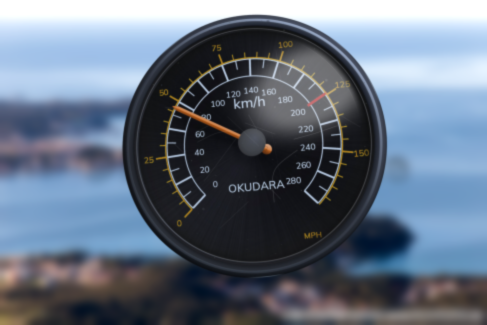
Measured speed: 75 km/h
